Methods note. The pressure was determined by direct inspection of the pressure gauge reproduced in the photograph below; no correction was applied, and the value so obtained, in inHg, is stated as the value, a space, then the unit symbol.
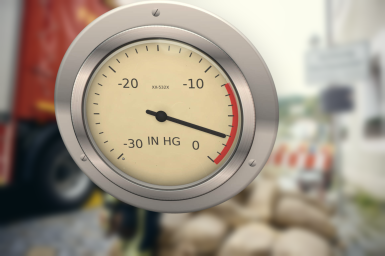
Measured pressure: -3 inHg
